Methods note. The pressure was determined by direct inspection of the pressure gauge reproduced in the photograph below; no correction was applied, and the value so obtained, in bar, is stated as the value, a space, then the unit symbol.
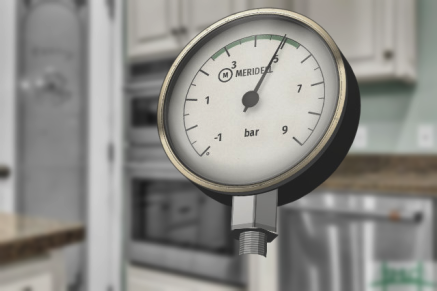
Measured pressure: 5 bar
